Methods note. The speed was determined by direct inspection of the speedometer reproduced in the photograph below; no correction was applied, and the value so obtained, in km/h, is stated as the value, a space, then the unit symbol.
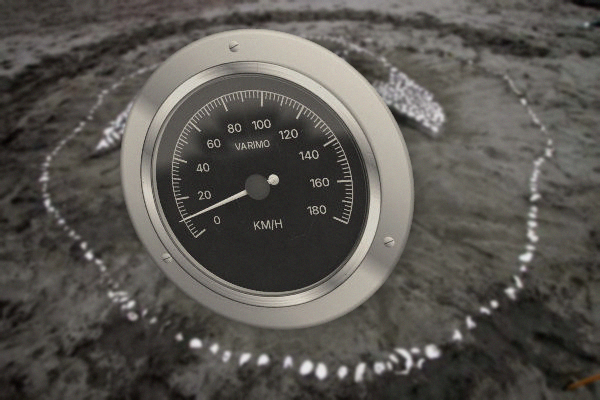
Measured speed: 10 km/h
